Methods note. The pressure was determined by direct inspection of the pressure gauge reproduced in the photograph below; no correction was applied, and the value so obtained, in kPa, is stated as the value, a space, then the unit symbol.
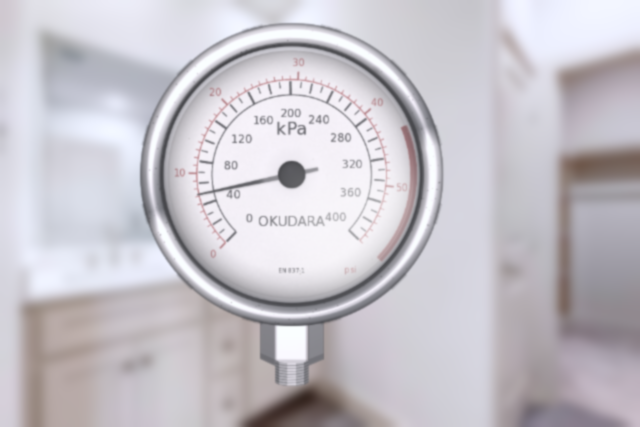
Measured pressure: 50 kPa
